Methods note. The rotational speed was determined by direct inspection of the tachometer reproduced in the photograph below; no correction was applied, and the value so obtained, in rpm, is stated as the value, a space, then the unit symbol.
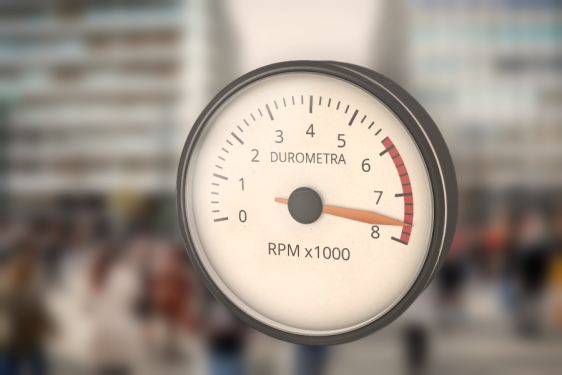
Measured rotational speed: 7600 rpm
